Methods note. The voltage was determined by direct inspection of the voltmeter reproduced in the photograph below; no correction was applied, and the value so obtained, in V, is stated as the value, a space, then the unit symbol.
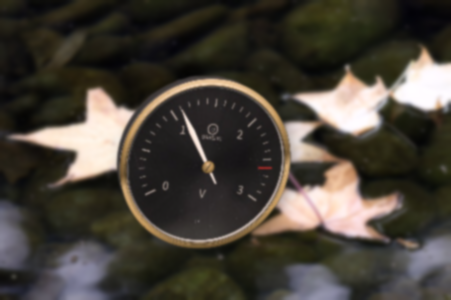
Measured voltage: 1.1 V
